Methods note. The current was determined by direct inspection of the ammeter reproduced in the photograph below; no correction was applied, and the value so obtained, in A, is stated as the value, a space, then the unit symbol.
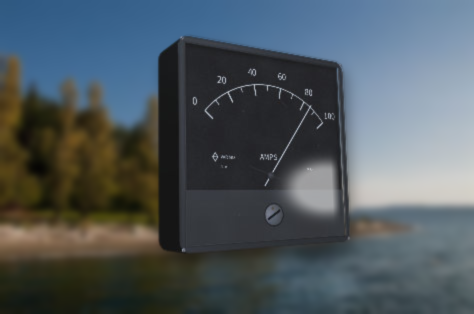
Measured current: 85 A
